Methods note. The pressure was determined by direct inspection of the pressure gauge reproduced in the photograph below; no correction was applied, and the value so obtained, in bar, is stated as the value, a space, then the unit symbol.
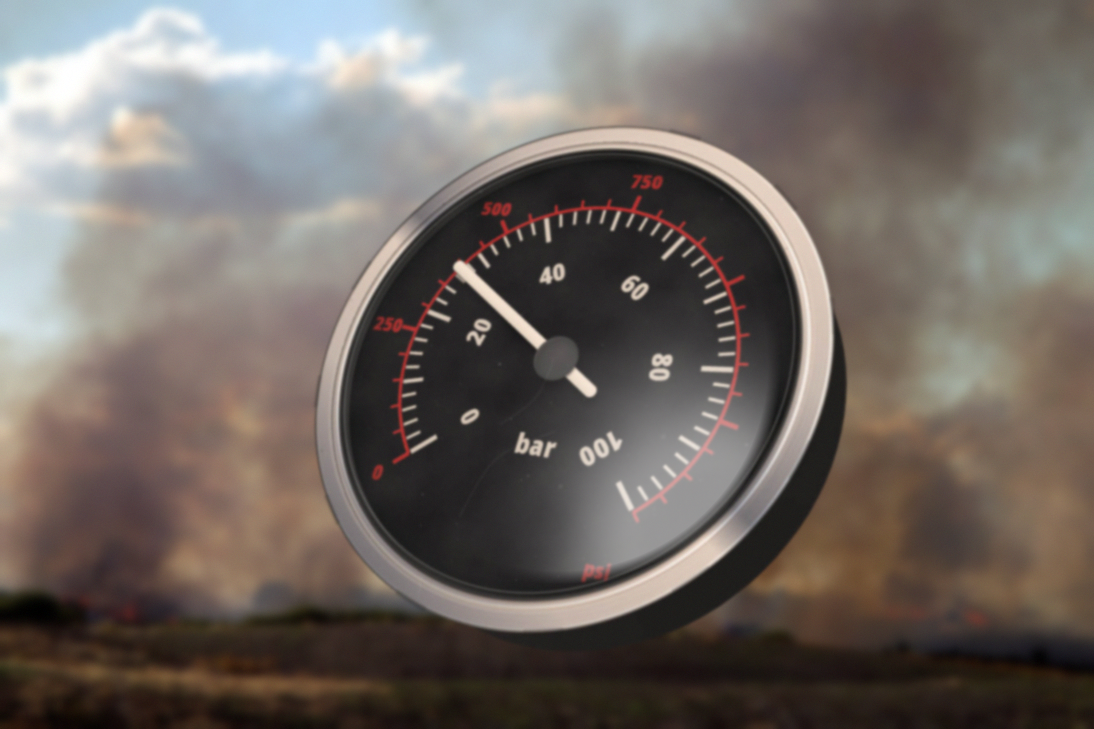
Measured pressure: 27 bar
